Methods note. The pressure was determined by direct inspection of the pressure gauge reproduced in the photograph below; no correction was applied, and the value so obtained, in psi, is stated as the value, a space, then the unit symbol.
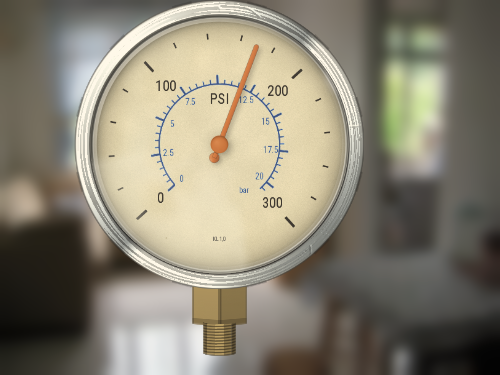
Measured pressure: 170 psi
